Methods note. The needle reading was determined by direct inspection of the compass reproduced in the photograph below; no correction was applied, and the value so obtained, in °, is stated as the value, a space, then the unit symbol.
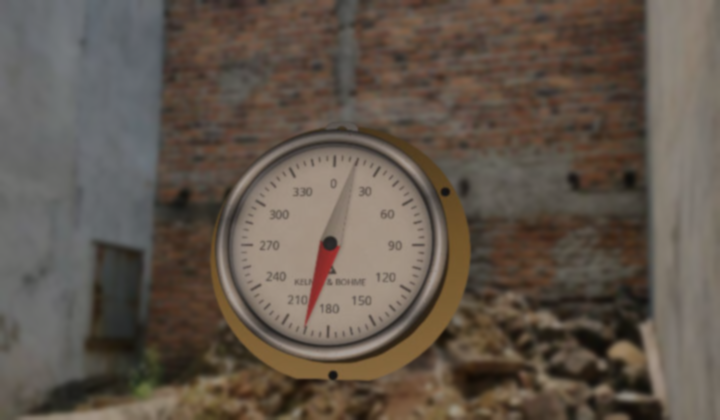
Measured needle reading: 195 °
